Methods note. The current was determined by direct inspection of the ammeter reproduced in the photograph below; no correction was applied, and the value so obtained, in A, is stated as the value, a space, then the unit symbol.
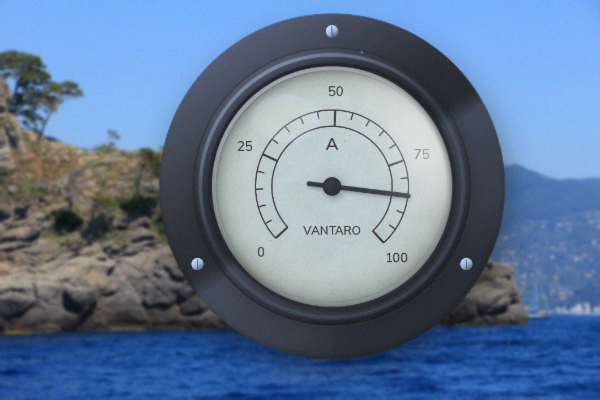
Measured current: 85 A
